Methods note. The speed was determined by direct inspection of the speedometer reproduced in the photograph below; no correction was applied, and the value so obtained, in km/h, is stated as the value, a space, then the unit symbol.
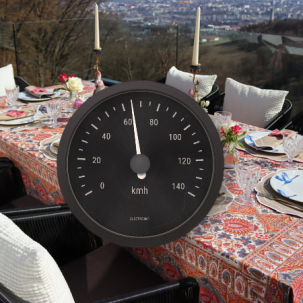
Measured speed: 65 km/h
